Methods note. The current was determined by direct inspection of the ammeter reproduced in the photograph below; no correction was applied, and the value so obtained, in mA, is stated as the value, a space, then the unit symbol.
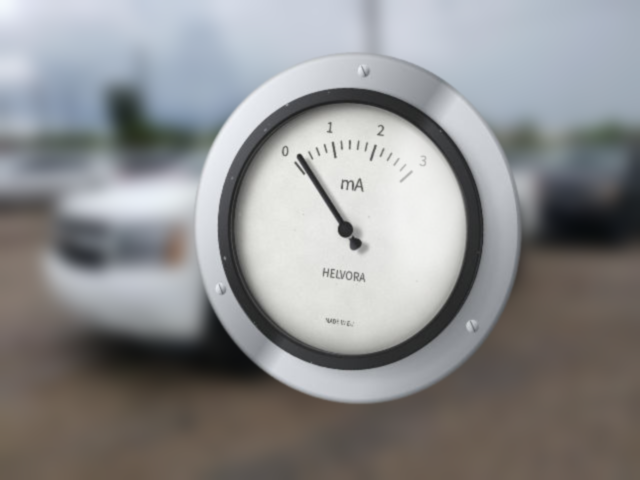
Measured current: 0.2 mA
